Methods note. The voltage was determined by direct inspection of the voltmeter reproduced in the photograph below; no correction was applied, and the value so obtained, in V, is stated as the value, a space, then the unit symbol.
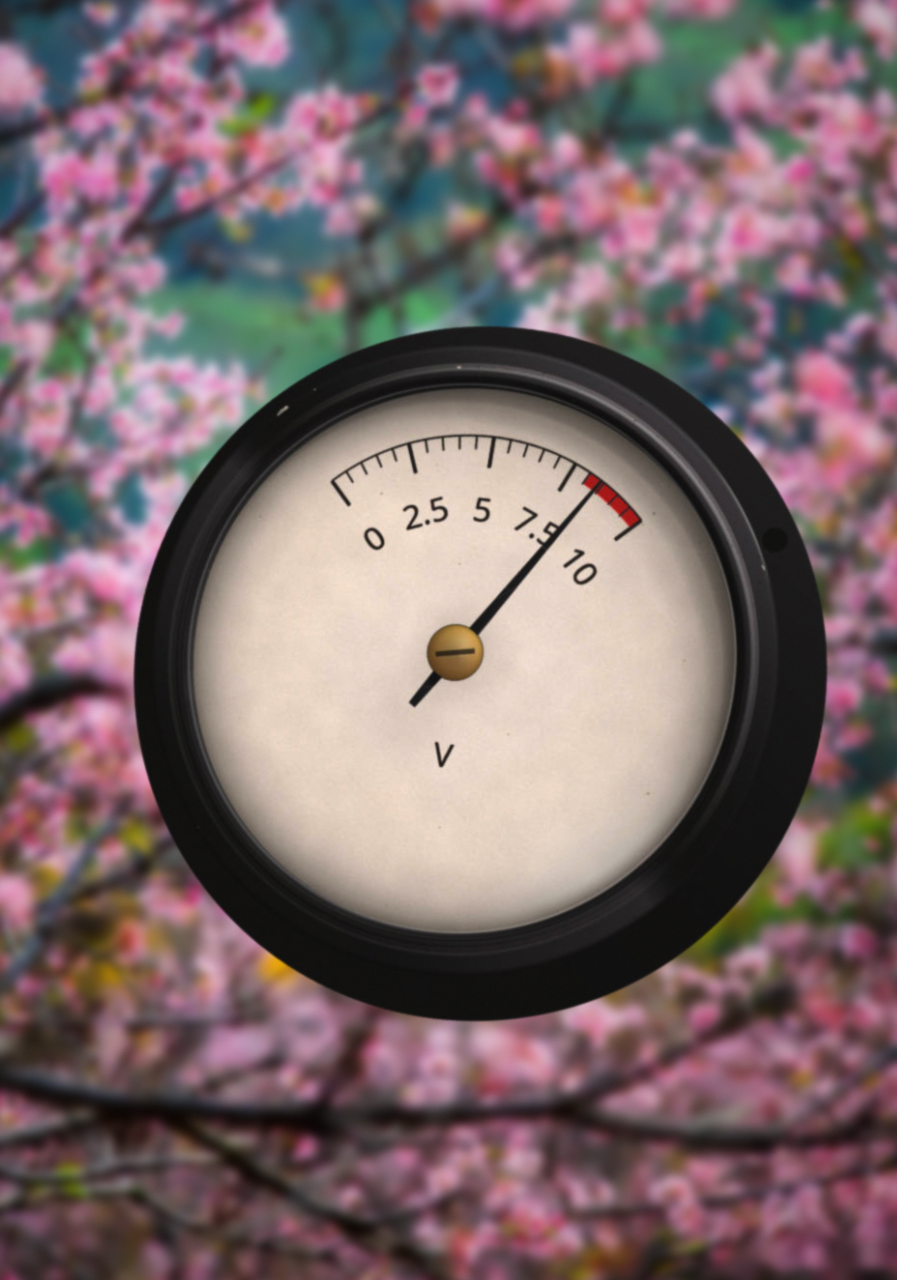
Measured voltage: 8.5 V
